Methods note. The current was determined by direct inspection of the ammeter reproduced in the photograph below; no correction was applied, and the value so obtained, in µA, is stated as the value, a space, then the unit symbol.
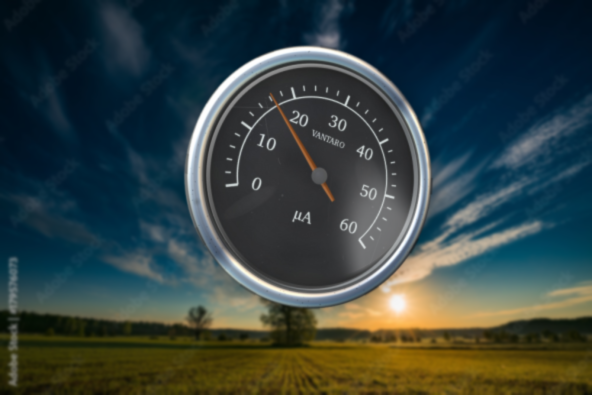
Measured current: 16 µA
